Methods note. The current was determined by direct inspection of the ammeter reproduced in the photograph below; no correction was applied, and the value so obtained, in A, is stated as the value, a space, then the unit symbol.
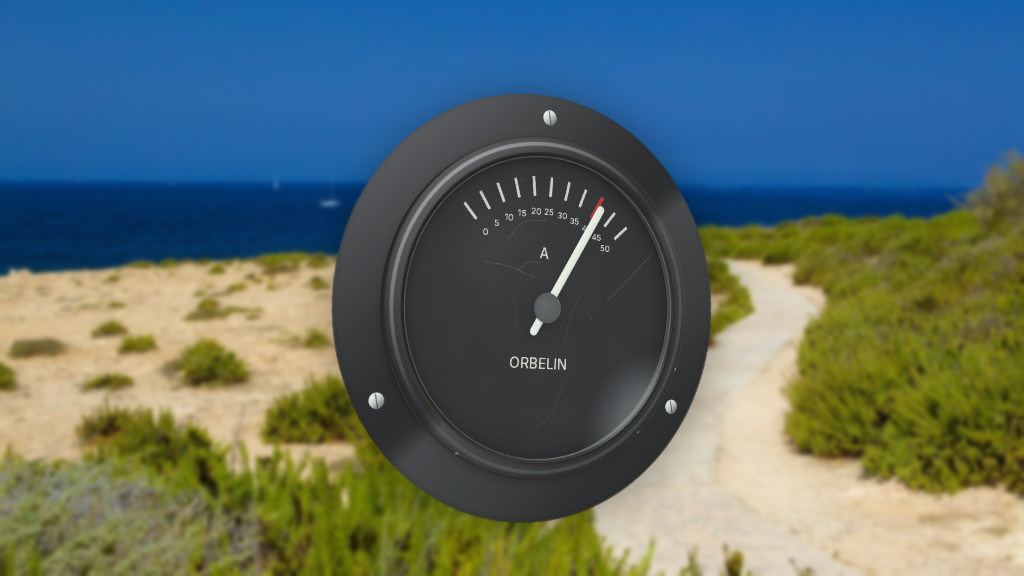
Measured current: 40 A
